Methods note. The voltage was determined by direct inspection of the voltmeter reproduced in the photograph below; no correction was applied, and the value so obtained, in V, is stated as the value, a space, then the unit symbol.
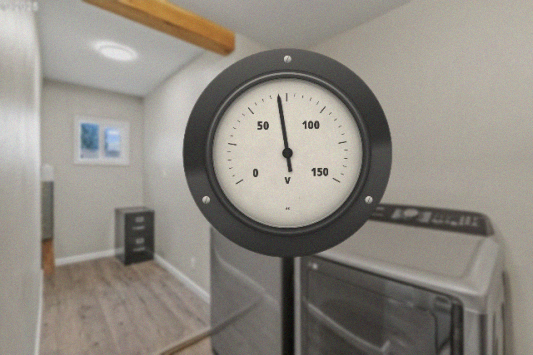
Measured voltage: 70 V
